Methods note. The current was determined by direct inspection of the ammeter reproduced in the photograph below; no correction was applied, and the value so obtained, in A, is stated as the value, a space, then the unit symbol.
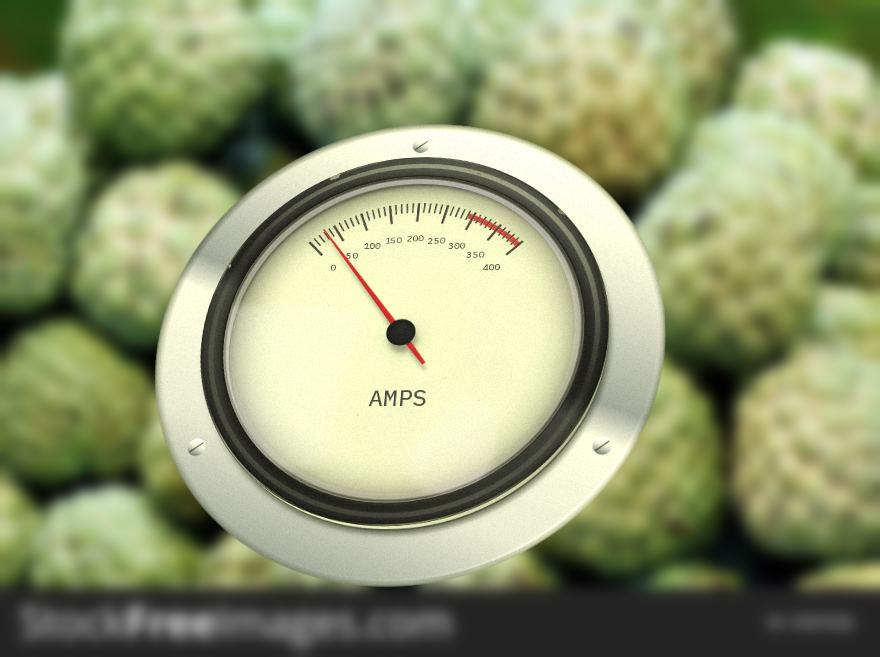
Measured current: 30 A
